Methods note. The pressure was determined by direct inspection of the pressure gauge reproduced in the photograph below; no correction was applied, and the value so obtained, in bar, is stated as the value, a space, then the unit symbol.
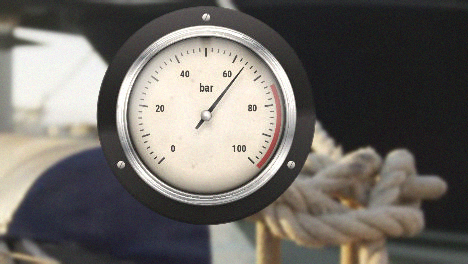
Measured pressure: 64 bar
